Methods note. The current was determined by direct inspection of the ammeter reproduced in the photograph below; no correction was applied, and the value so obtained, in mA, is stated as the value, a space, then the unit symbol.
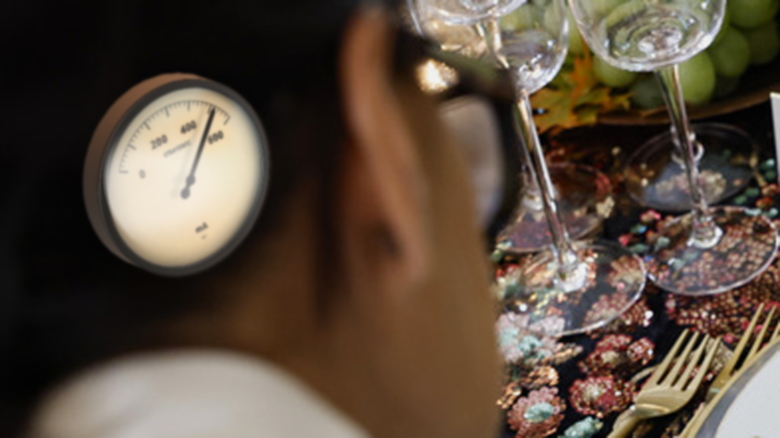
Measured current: 500 mA
